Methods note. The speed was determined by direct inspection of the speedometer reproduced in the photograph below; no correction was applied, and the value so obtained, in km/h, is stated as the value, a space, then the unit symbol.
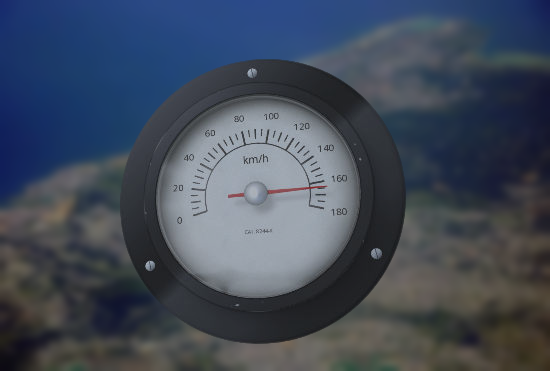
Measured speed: 165 km/h
